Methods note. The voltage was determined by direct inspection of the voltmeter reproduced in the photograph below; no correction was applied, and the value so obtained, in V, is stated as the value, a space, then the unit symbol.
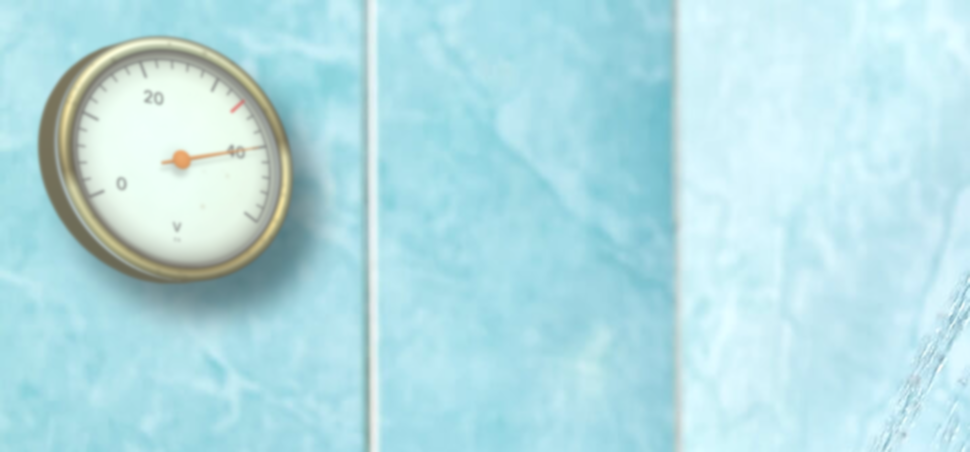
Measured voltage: 40 V
